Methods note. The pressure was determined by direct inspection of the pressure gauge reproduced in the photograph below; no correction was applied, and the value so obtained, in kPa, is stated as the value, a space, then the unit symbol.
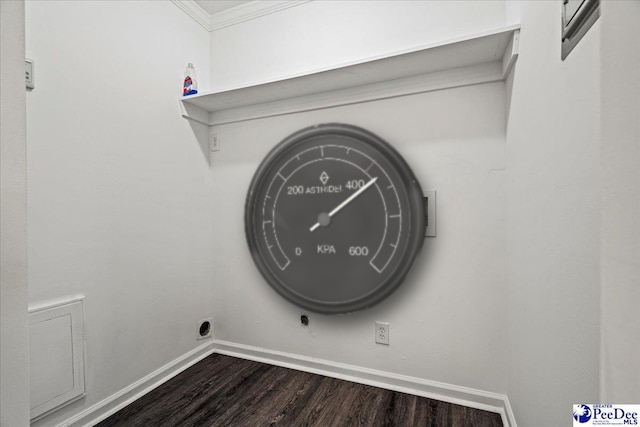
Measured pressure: 425 kPa
